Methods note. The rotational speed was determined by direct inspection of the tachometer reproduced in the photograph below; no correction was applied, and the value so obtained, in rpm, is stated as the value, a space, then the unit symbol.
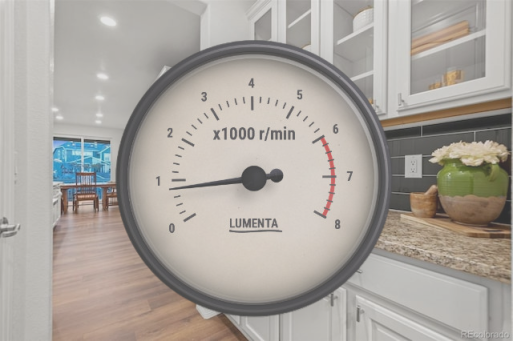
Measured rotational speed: 800 rpm
